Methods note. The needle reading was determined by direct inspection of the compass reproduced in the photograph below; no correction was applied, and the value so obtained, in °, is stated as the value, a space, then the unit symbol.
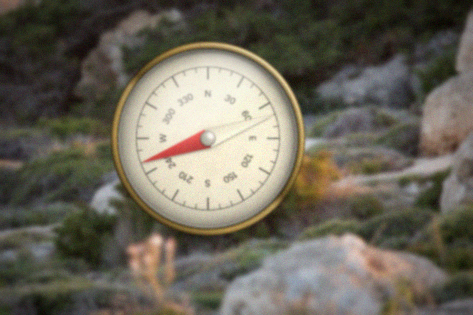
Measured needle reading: 250 °
